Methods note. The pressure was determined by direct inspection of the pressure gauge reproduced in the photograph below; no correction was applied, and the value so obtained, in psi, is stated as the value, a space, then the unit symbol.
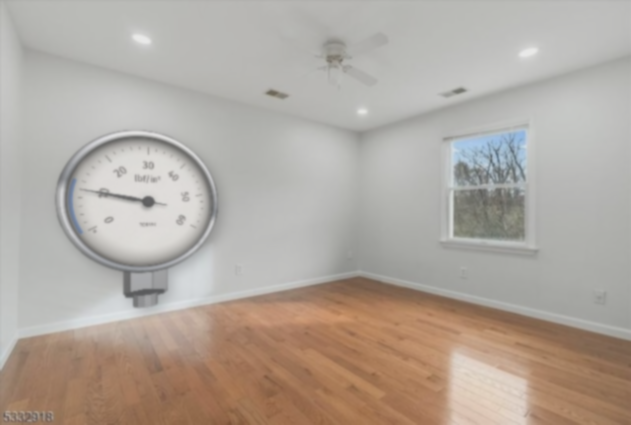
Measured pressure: 10 psi
